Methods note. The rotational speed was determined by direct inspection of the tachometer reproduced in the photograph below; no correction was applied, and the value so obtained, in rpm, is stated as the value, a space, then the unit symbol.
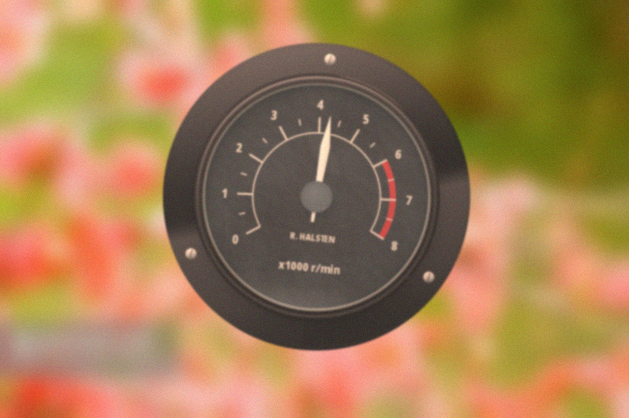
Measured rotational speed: 4250 rpm
